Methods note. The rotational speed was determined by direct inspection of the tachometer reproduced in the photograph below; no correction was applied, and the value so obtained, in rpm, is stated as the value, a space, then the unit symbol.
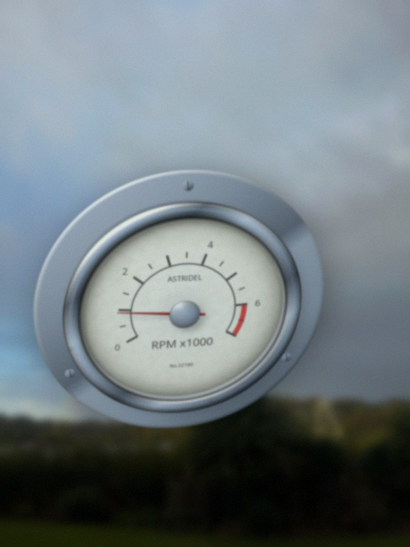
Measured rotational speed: 1000 rpm
